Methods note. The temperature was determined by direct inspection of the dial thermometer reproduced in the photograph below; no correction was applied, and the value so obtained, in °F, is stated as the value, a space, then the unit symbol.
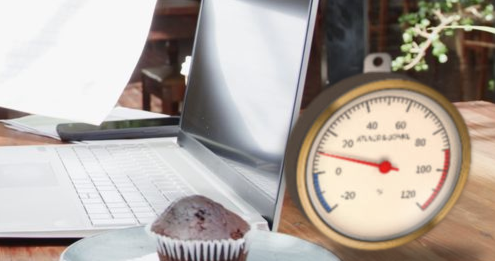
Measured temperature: 10 °F
